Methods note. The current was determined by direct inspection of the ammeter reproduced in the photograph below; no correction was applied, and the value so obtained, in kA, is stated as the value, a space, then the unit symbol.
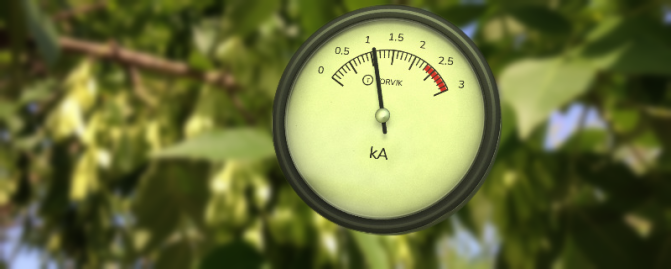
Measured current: 1.1 kA
